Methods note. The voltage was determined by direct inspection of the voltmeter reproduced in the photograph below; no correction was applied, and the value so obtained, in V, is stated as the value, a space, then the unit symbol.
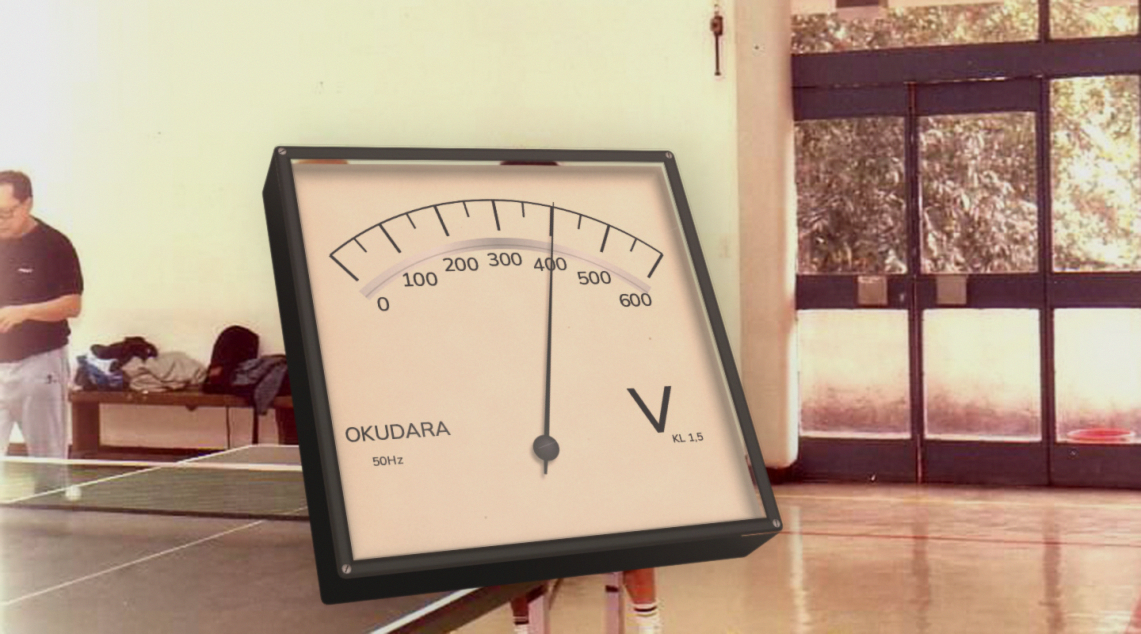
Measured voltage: 400 V
